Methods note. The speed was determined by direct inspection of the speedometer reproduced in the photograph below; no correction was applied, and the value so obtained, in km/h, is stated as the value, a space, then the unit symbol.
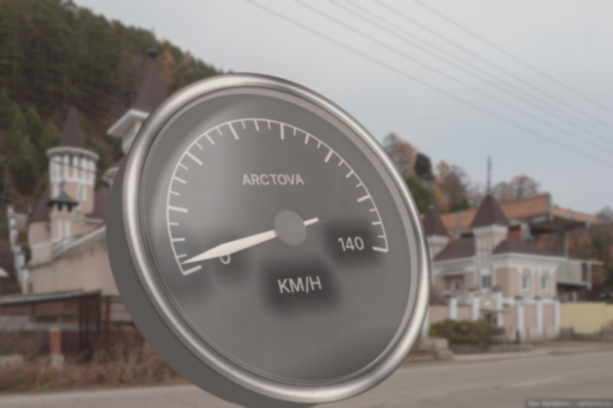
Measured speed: 2.5 km/h
